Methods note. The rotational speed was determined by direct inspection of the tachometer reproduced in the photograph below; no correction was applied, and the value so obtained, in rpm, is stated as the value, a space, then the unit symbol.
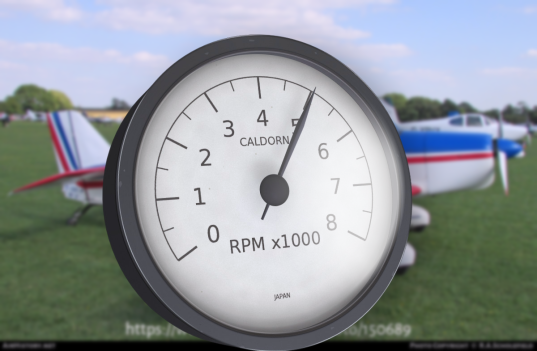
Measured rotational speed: 5000 rpm
